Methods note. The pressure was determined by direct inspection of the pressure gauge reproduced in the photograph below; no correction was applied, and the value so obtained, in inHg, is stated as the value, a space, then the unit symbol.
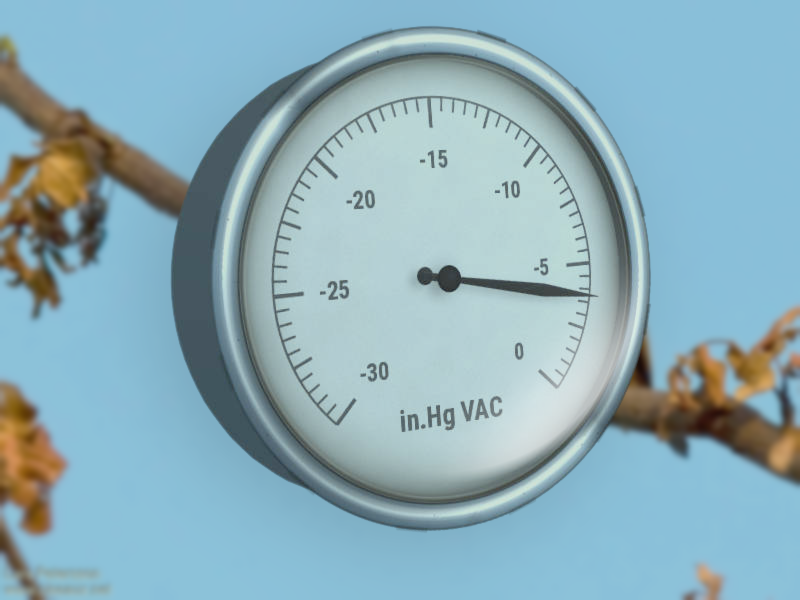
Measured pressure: -3.75 inHg
